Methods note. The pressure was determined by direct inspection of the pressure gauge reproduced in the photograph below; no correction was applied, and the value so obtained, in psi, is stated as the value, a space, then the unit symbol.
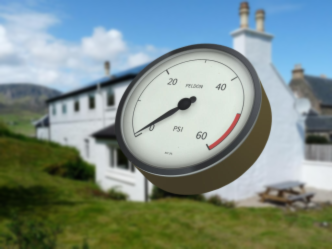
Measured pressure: 0 psi
